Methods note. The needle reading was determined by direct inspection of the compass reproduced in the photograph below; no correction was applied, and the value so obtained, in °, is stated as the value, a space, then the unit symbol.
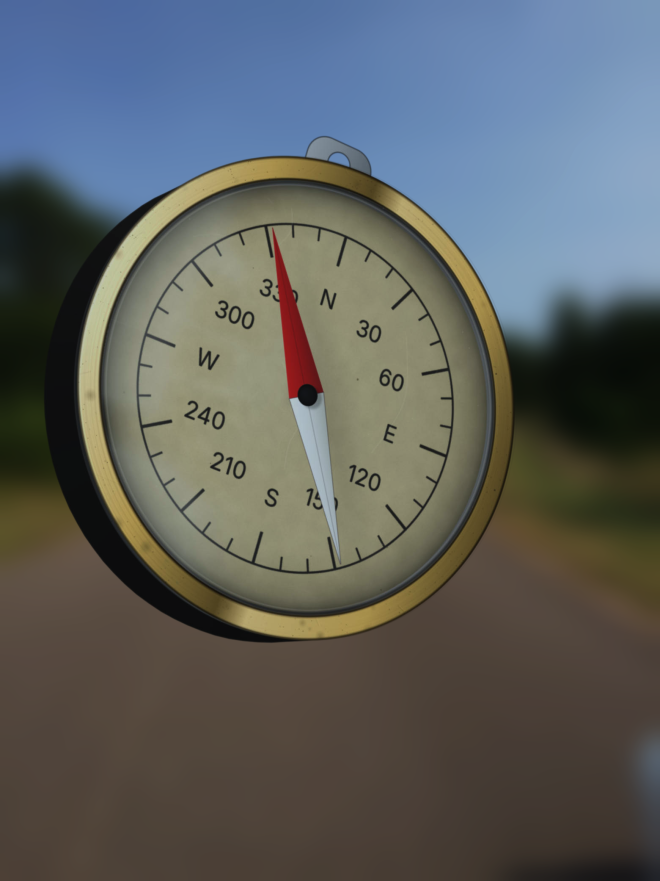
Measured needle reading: 330 °
